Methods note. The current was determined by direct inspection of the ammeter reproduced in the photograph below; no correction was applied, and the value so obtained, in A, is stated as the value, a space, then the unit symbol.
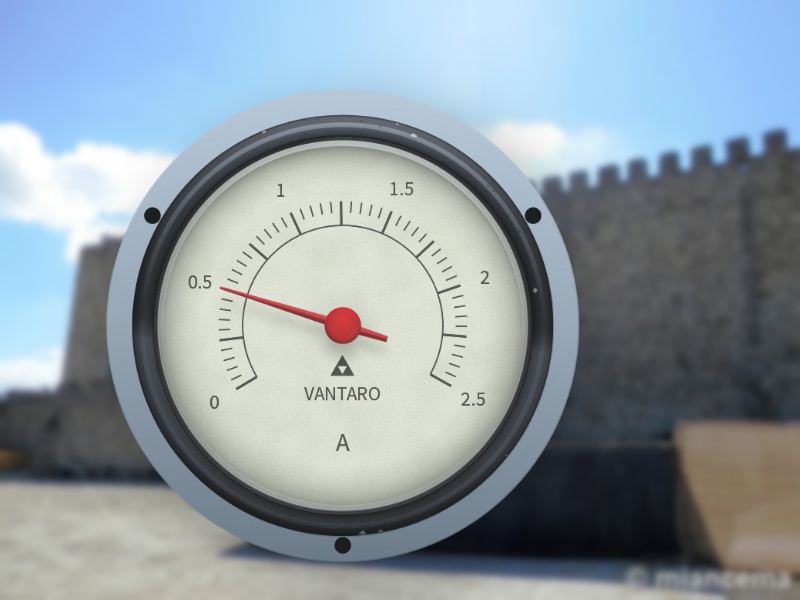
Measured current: 0.5 A
